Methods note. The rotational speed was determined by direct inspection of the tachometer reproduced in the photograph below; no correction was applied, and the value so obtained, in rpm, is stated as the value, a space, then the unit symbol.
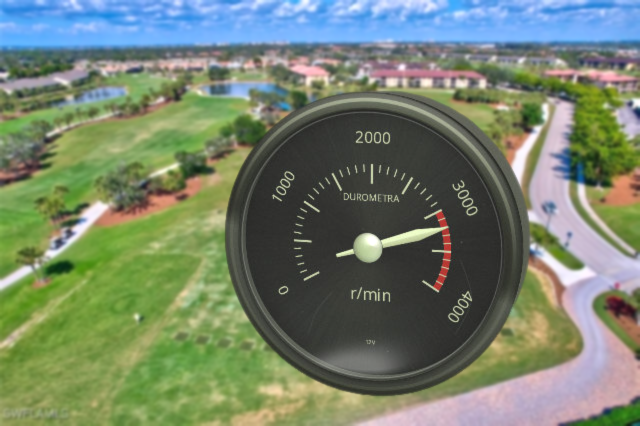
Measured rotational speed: 3200 rpm
